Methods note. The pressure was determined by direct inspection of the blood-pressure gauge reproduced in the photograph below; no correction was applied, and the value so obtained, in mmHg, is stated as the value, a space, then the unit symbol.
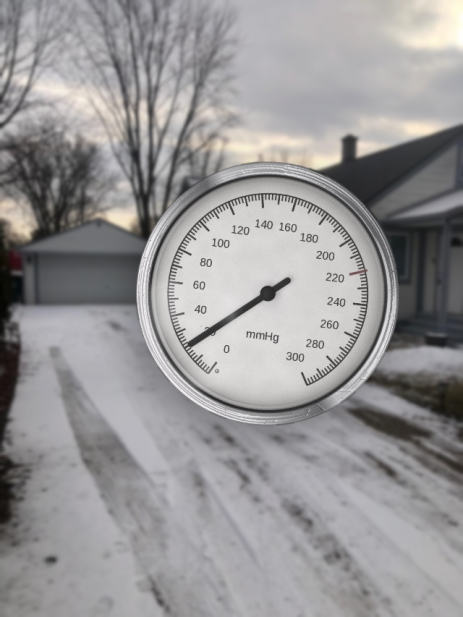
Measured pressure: 20 mmHg
